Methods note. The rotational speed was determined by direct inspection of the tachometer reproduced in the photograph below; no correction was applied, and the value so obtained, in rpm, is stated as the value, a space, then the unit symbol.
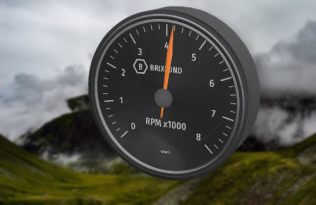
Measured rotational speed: 4200 rpm
